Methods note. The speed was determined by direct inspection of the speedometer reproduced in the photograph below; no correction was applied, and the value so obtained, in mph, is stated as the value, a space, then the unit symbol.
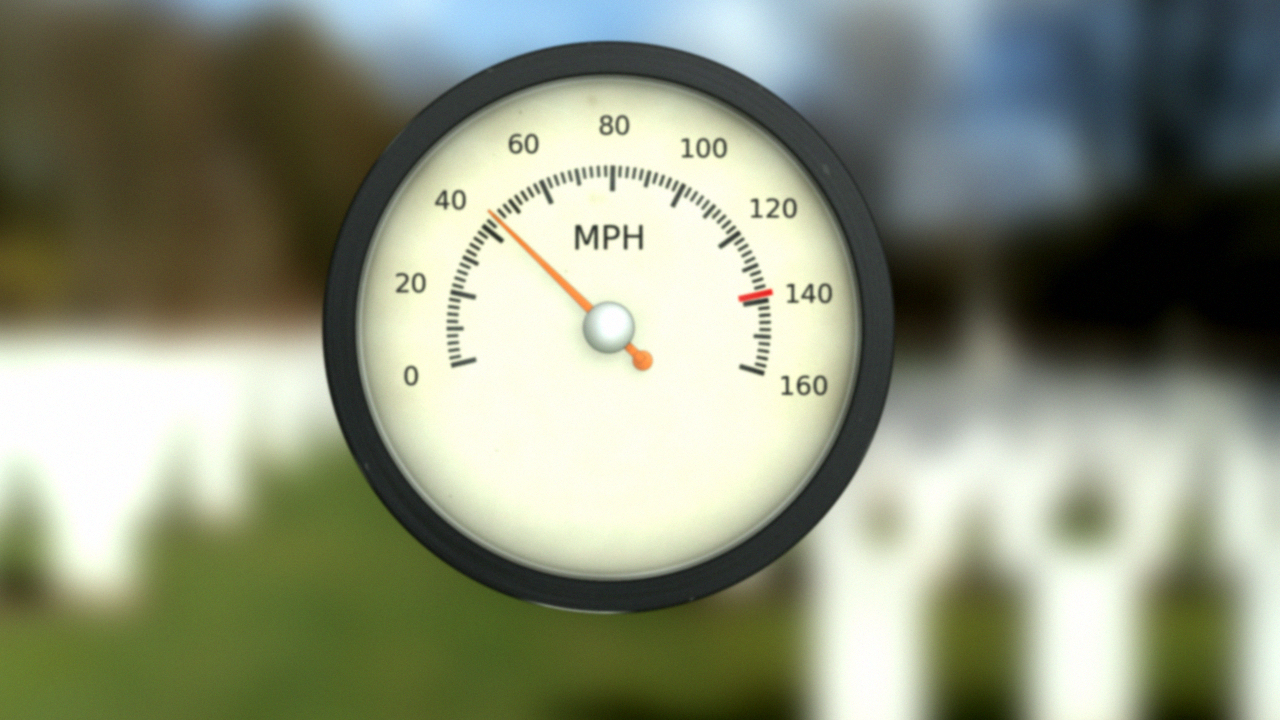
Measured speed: 44 mph
